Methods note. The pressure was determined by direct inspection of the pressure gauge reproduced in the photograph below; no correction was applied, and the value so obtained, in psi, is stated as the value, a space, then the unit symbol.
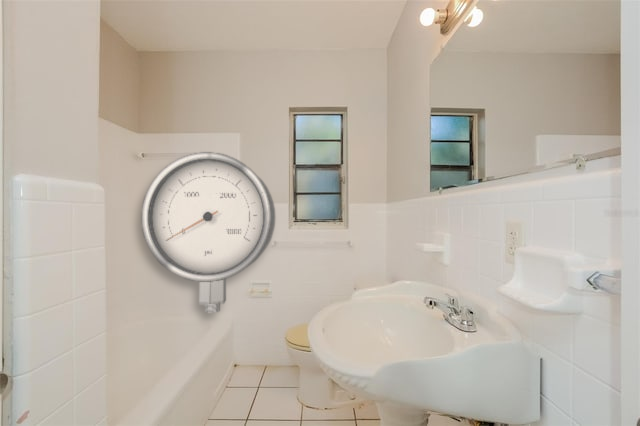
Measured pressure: 0 psi
